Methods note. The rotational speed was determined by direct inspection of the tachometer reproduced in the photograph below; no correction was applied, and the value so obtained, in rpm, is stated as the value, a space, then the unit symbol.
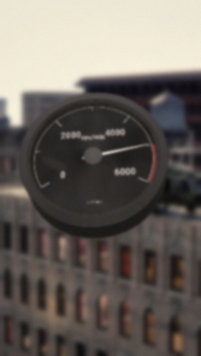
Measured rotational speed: 5000 rpm
